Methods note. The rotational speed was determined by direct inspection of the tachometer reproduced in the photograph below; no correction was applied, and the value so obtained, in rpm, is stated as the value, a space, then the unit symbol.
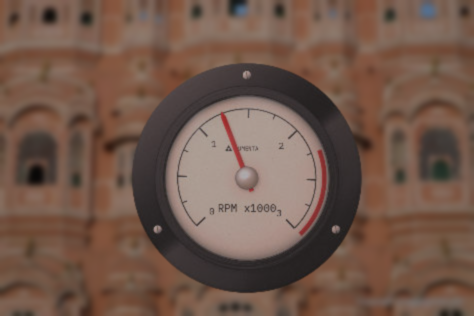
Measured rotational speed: 1250 rpm
